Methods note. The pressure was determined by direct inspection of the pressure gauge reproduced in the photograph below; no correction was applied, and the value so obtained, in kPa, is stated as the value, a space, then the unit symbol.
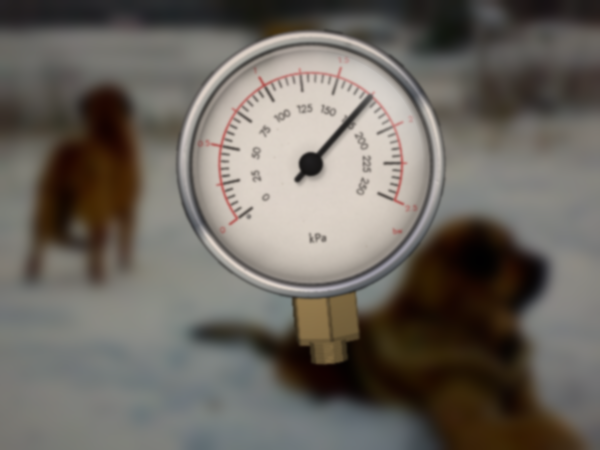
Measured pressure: 175 kPa
